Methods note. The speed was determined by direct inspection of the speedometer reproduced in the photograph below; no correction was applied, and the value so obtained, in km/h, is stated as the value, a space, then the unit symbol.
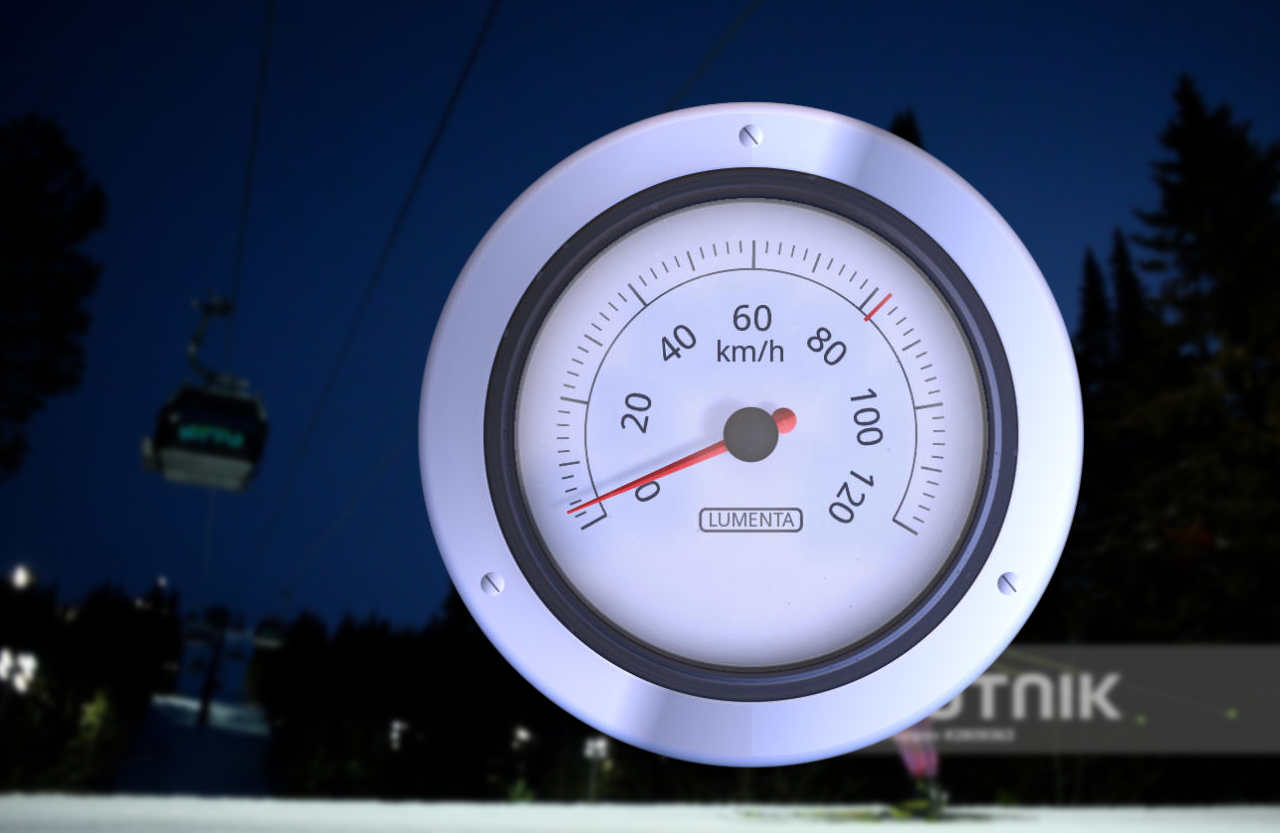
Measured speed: 3 km/h
